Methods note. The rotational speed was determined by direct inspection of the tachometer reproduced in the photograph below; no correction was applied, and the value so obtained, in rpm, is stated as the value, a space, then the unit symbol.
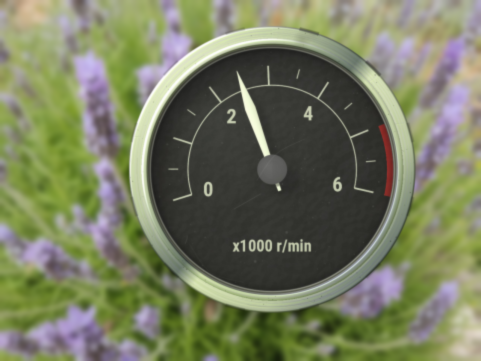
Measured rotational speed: 2500 rpm
